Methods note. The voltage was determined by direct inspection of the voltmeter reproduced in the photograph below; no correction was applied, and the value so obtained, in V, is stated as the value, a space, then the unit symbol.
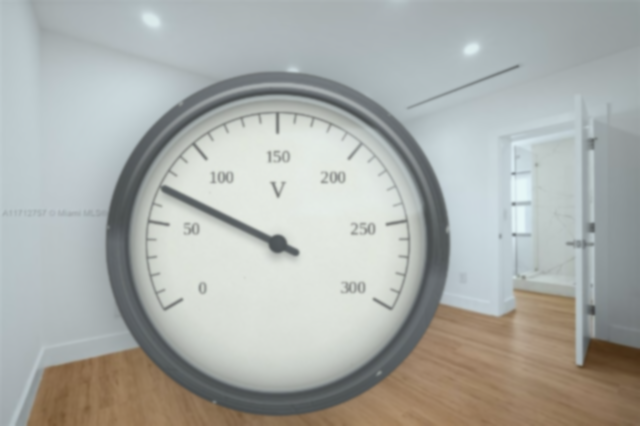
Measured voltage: 70 V
